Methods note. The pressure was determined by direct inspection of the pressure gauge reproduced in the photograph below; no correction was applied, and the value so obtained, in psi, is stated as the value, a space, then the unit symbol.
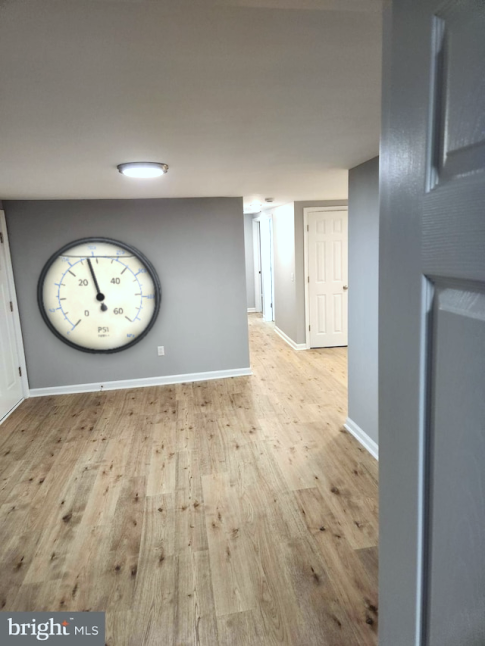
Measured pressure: 27.5 psi
